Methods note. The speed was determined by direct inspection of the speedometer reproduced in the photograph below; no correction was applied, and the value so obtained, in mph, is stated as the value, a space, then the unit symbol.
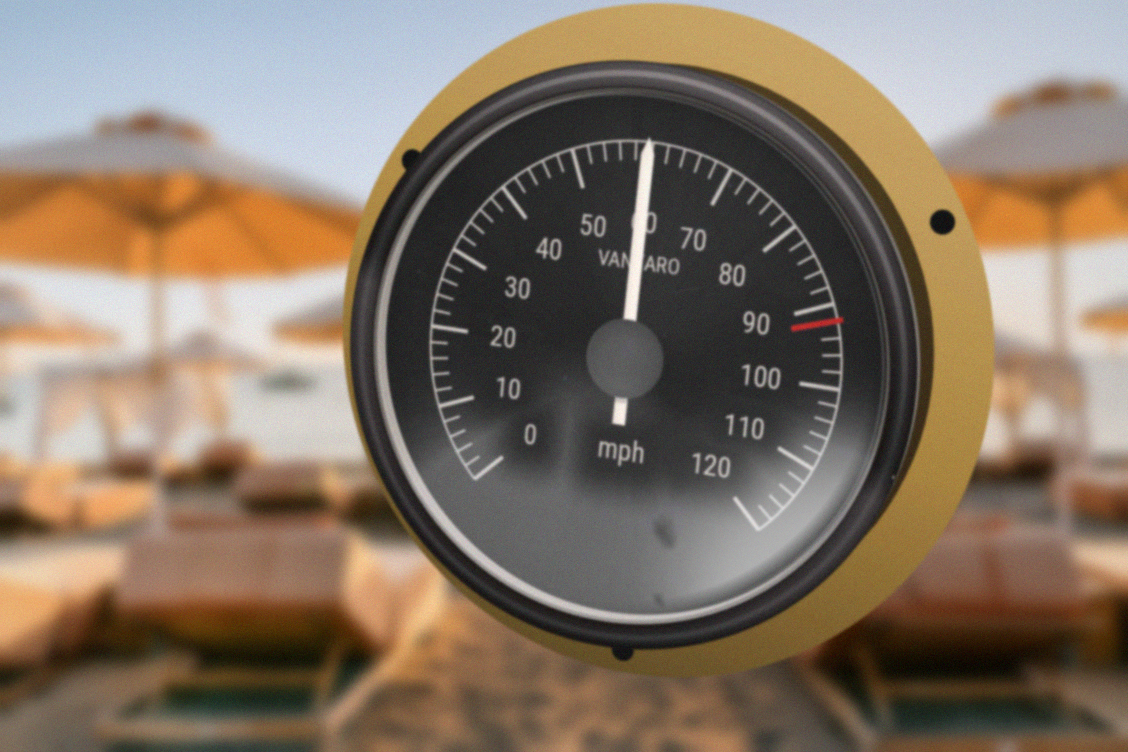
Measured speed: 60 mph
